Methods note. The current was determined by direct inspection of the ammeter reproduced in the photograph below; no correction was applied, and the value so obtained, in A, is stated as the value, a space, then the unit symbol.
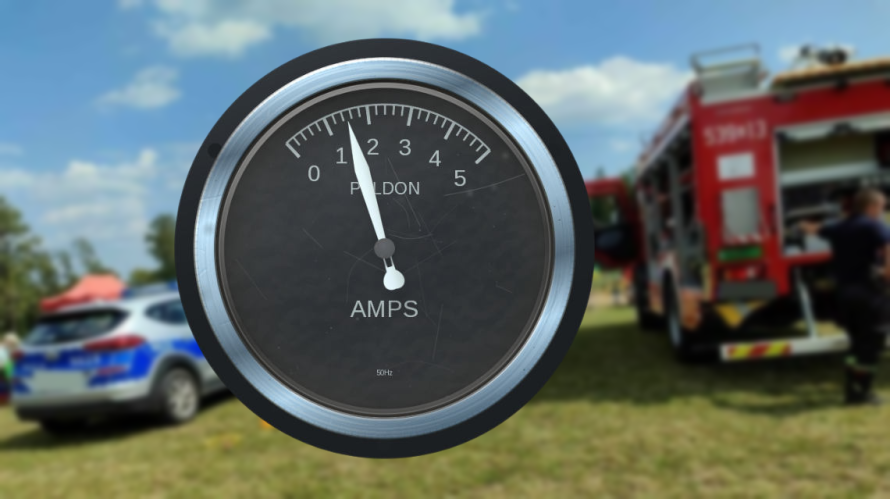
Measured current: 1.5 A
